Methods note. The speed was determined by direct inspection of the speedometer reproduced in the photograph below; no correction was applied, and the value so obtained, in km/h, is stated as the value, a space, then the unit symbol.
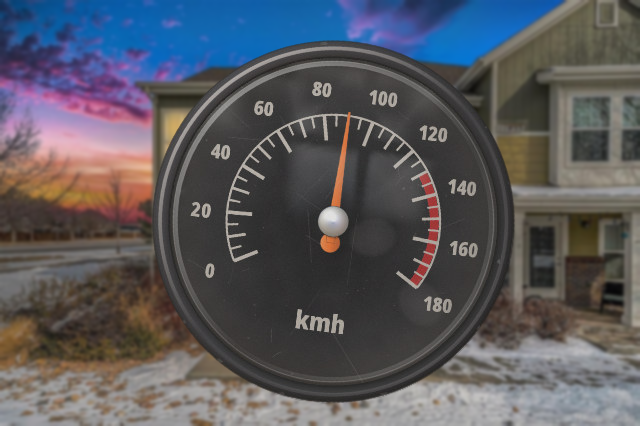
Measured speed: 90 km/h
